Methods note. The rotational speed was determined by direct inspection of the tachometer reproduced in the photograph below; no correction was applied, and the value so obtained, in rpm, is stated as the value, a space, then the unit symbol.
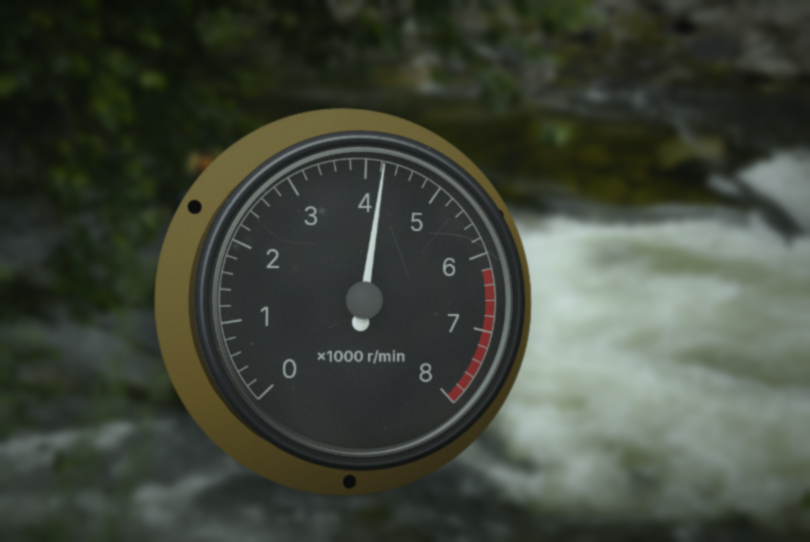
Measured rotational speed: 4200 rpm
